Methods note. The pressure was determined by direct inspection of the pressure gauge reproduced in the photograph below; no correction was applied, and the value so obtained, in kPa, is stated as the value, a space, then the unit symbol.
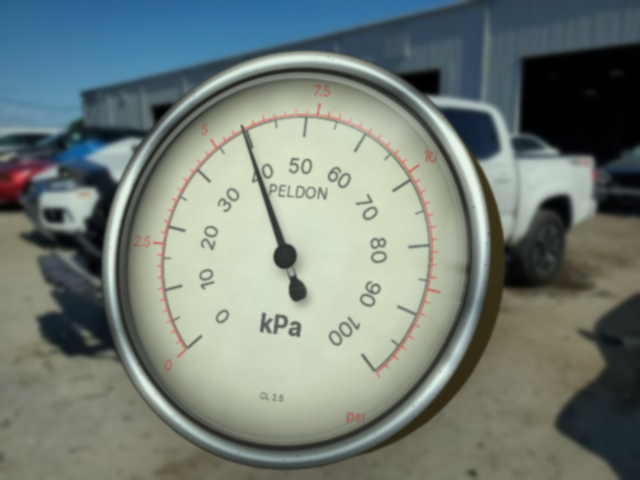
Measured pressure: 40 kPa
